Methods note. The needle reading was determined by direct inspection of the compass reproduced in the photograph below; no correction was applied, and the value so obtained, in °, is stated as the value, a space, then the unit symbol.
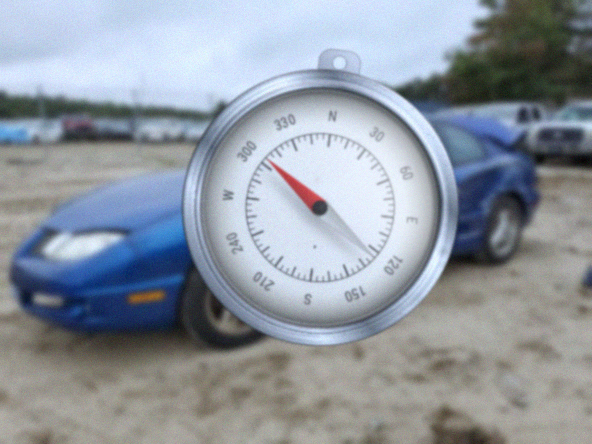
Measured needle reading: 305 °
